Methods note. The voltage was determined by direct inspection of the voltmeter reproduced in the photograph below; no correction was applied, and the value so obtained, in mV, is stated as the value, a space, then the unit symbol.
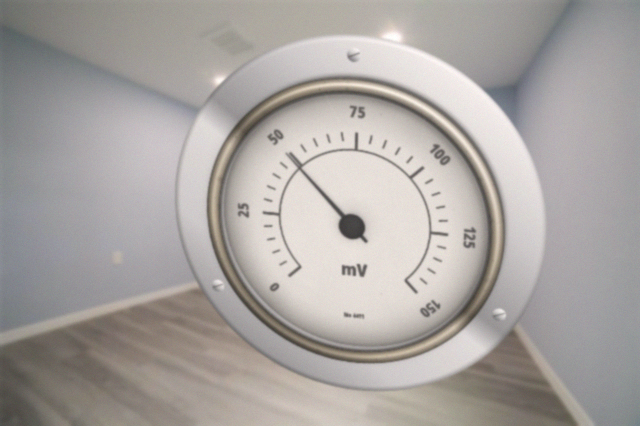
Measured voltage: 50 mV
